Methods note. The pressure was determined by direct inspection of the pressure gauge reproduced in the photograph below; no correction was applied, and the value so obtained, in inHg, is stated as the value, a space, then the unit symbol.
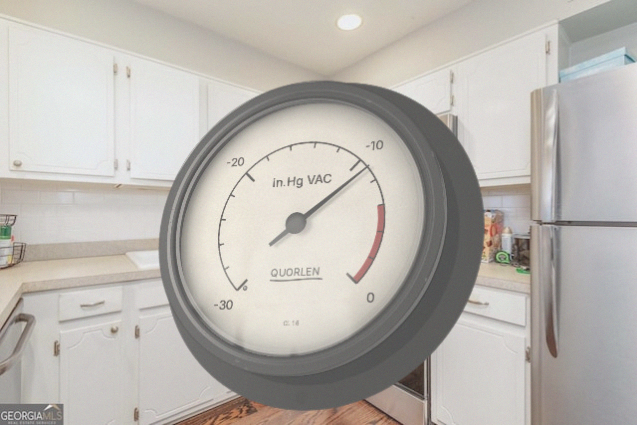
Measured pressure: -9 inHg
